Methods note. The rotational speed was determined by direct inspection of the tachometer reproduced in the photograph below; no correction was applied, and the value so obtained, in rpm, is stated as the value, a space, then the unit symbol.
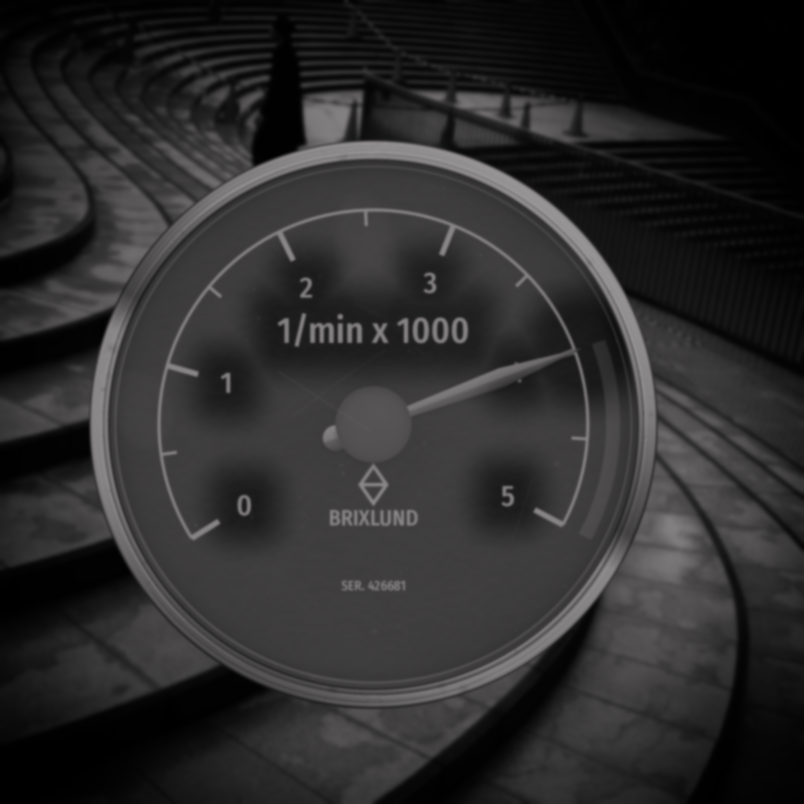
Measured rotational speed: 4000 rpm
